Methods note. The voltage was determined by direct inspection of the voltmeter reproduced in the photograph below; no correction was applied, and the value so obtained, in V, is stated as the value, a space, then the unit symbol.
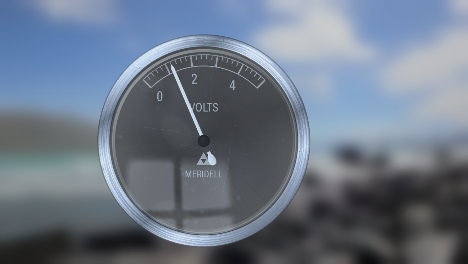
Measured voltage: 1.2 V
